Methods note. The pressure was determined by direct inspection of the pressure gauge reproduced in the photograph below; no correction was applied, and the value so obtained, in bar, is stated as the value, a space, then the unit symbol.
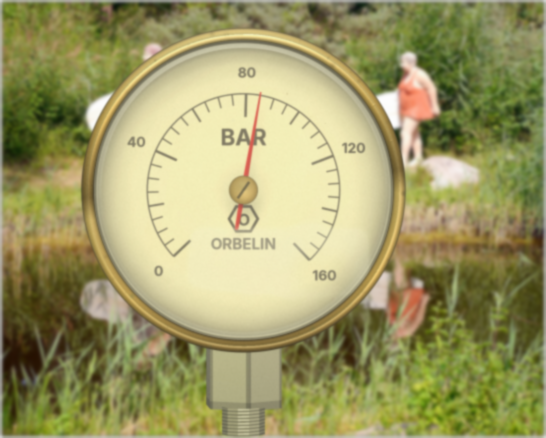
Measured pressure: 85 bar
